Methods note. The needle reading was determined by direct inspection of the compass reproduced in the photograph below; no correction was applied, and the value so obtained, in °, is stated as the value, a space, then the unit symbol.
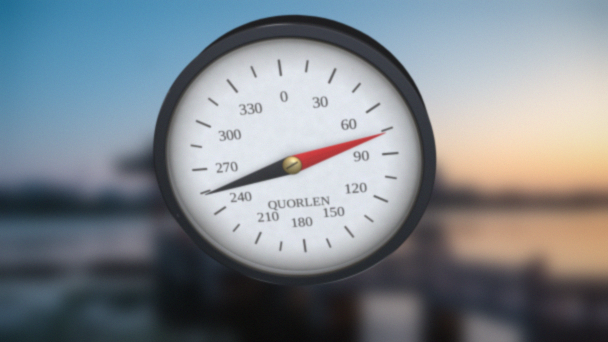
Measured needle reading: 75 °
